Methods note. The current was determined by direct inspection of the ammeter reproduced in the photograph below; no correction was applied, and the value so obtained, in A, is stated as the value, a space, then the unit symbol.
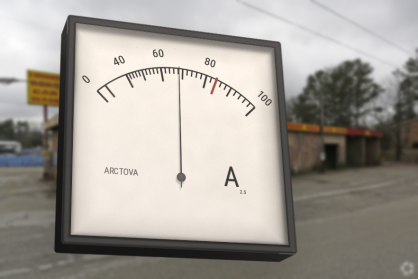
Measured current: 68 A
